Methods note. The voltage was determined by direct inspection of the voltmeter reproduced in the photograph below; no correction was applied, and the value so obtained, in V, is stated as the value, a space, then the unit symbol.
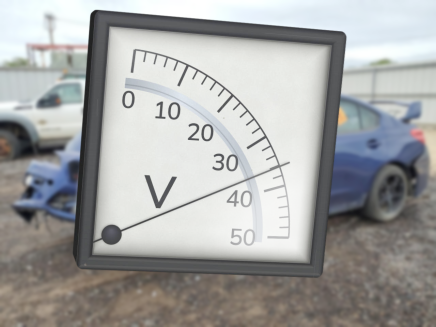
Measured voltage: 36 V
